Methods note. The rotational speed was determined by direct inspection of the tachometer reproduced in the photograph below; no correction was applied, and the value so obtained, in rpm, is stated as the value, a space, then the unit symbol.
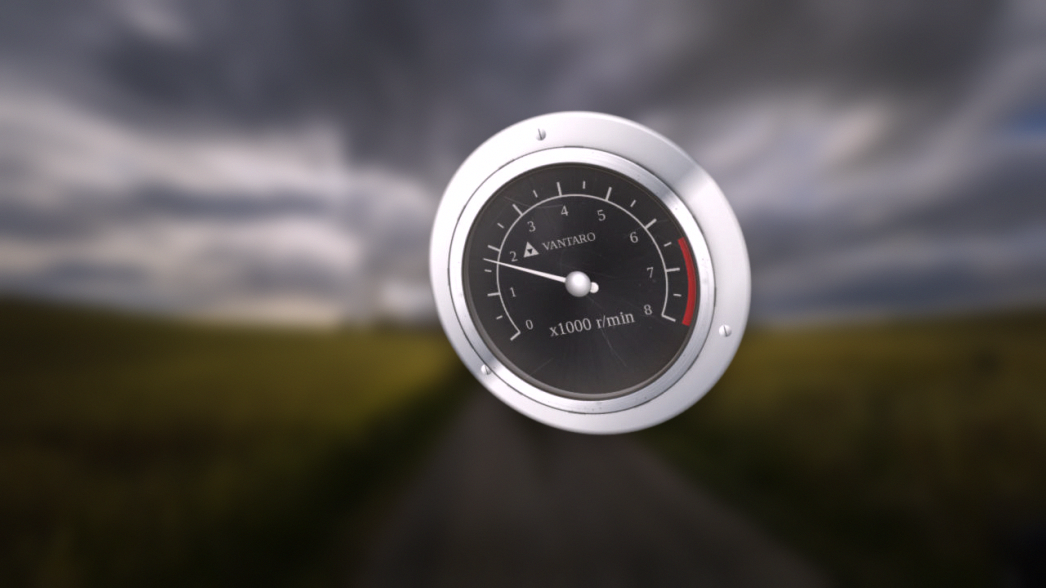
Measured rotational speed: 1750 rpm
